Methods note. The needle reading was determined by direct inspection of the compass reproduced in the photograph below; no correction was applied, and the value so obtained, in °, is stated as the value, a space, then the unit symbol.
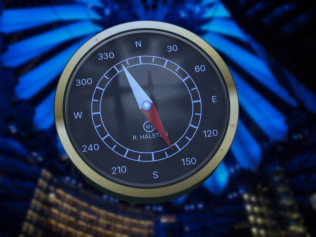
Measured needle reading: 157.5 °
